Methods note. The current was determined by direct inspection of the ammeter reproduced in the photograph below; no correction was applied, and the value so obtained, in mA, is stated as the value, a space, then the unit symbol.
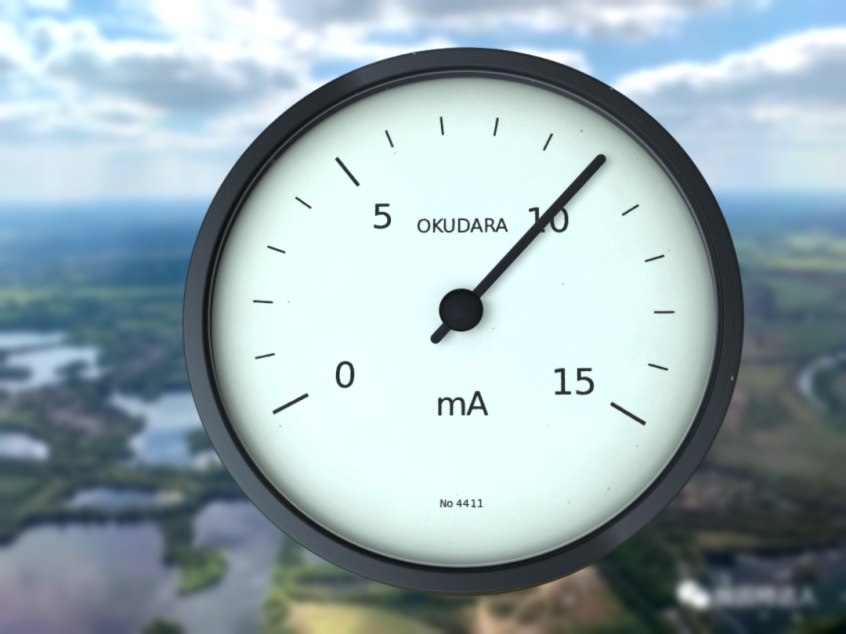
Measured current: 10 mA
